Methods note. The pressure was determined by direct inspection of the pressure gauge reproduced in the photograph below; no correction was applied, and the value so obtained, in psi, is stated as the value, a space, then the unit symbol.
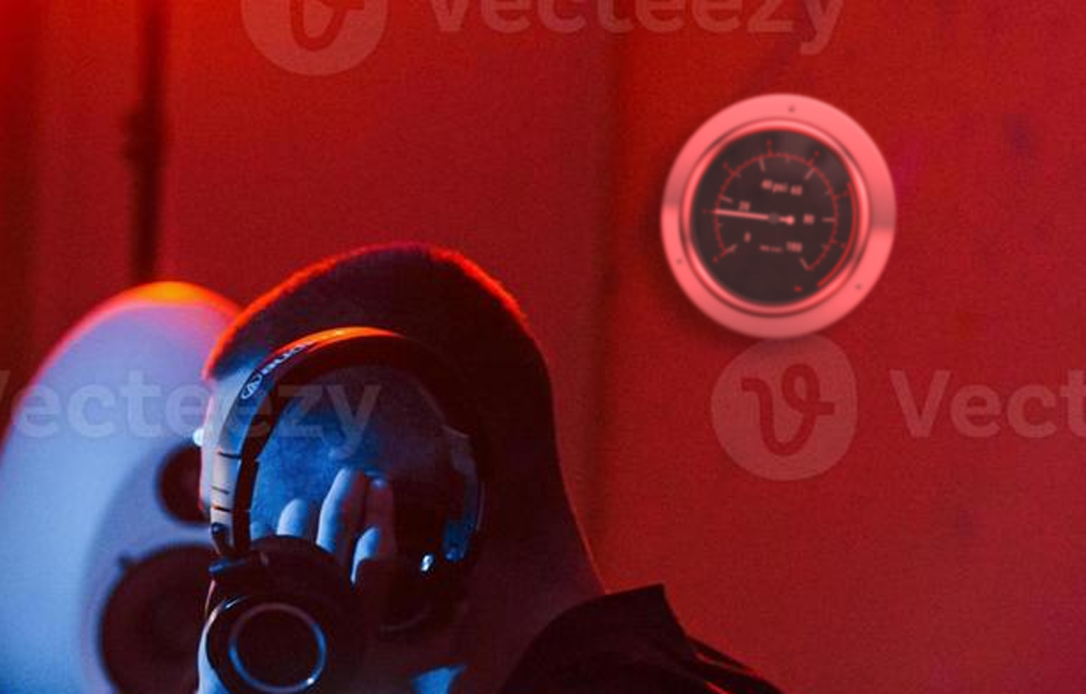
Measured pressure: 15 psi
